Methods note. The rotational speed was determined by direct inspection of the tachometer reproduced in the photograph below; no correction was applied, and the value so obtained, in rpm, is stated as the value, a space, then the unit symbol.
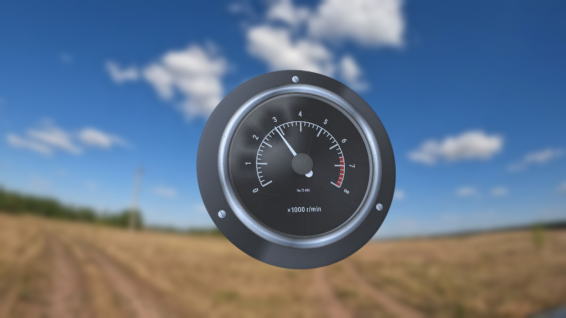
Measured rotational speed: 2800 rpm
